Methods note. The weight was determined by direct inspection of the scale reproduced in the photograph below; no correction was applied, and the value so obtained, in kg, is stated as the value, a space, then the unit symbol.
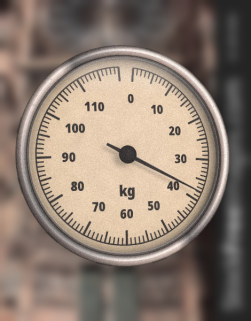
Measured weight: 38 kg
